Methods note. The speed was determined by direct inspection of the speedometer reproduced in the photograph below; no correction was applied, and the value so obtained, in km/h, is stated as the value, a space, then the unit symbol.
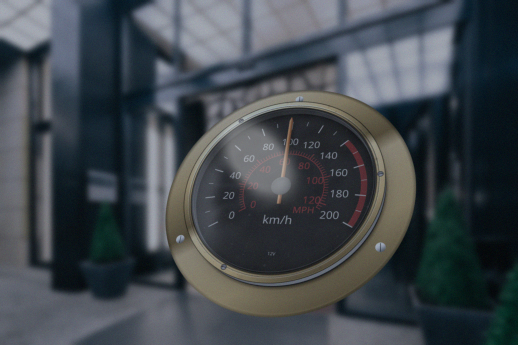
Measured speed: 100 km/h
